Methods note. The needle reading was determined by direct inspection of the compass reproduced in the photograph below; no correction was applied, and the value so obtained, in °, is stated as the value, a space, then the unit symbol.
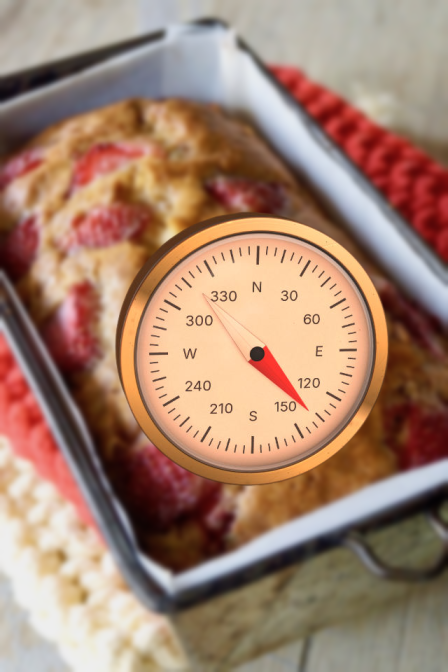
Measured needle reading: 137.5 °
